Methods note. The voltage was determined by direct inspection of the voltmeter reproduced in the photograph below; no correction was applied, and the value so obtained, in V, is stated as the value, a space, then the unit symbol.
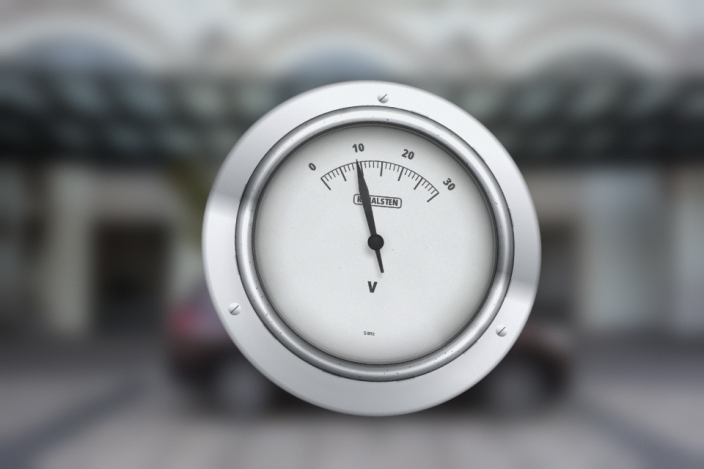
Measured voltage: 9 V
